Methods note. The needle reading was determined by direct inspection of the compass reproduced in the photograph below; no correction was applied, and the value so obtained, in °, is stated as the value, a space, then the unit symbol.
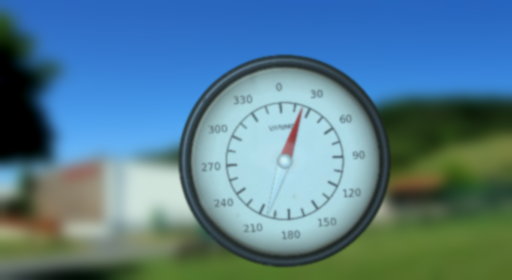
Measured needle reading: 22.5 °
